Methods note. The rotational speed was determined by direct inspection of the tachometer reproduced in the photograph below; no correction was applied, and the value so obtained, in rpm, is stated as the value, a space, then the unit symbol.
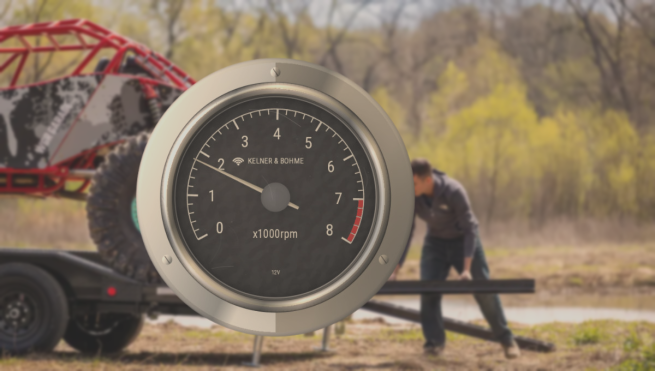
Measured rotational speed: 1800 rpm
